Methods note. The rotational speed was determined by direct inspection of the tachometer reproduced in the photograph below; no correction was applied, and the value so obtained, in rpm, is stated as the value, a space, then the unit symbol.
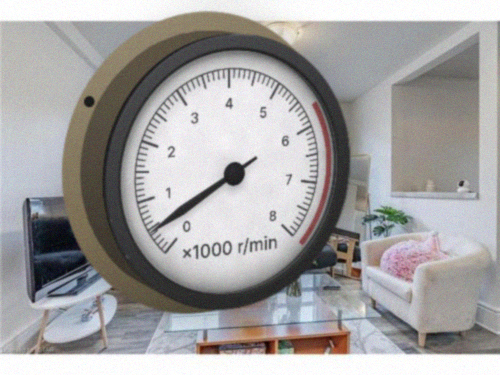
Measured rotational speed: 500 rpm
